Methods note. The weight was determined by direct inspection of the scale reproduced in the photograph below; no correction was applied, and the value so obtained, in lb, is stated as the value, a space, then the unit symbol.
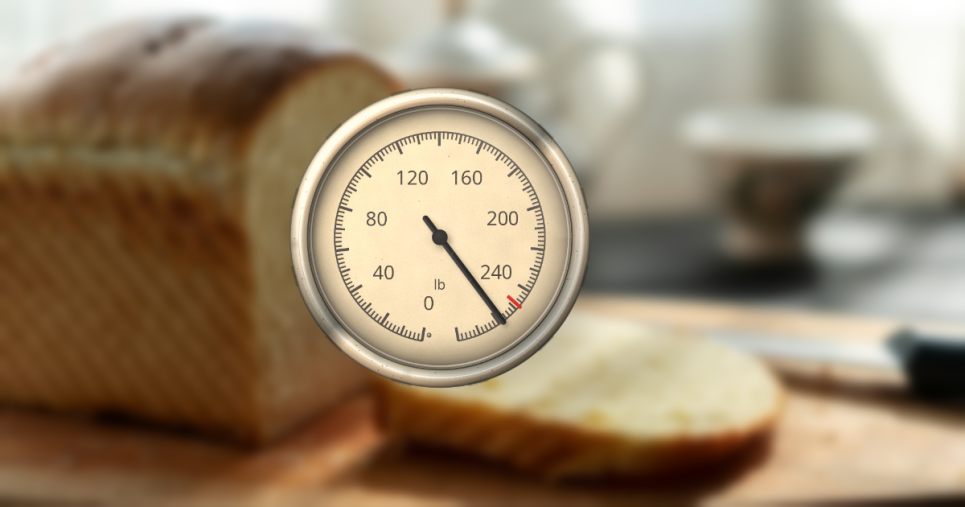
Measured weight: 258 lb
